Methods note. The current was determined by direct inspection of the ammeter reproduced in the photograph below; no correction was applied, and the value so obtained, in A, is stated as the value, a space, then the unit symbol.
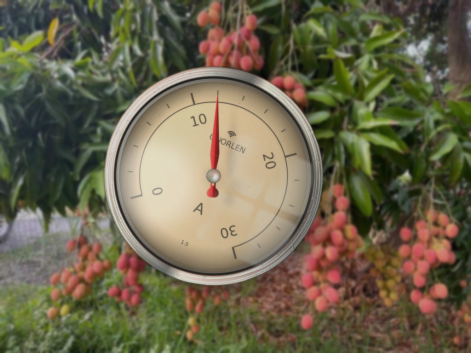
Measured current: 12 A
